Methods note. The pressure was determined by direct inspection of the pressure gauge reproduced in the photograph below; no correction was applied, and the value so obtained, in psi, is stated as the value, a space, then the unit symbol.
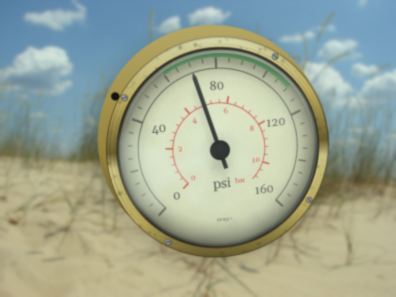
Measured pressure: 70 psi
